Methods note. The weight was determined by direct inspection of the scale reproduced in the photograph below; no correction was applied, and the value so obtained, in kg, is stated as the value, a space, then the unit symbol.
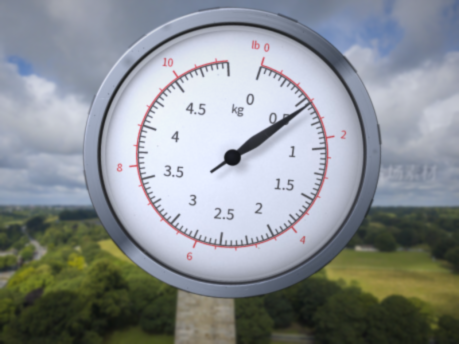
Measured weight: 0.55 kg
